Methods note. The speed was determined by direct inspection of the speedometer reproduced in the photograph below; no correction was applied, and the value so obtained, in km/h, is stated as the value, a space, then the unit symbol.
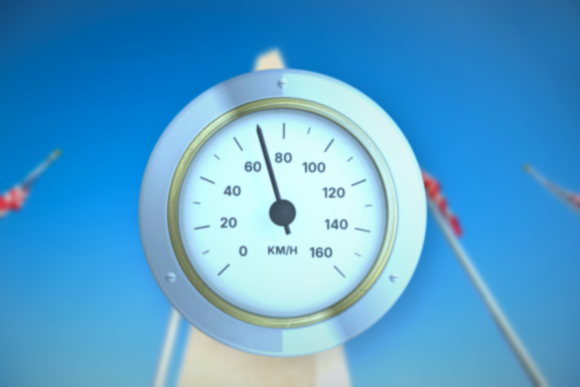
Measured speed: 70 km/h
